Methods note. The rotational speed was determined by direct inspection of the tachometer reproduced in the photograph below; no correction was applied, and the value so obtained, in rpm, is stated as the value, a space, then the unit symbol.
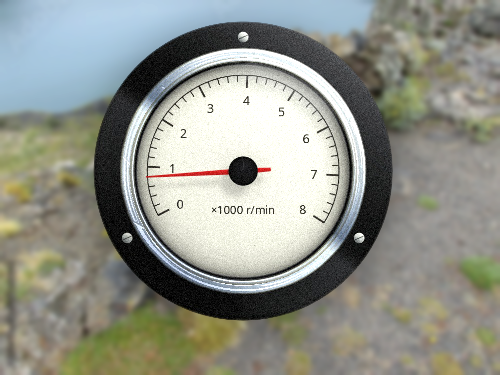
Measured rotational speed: 800 rpm
